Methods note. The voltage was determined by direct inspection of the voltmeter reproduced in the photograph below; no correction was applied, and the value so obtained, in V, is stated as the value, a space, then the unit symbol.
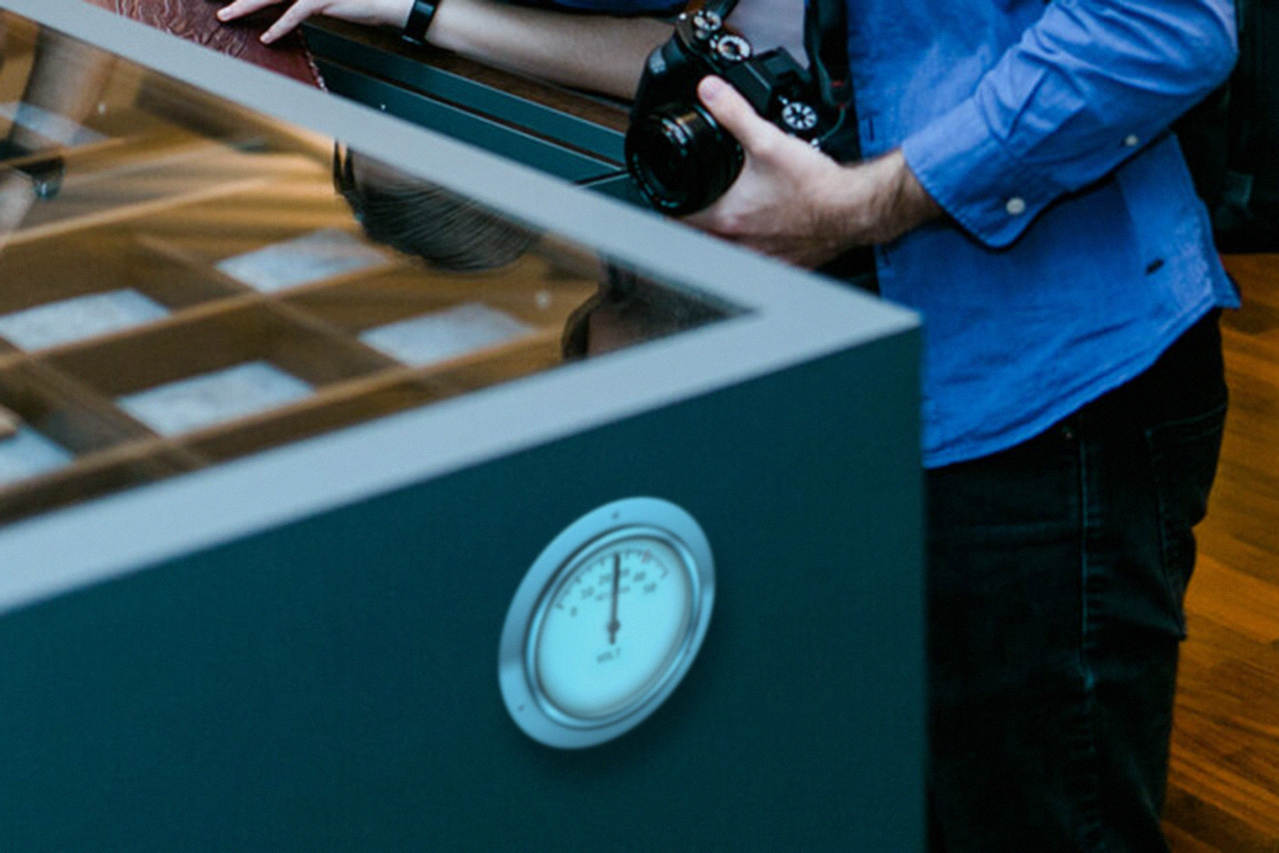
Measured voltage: 25 V
